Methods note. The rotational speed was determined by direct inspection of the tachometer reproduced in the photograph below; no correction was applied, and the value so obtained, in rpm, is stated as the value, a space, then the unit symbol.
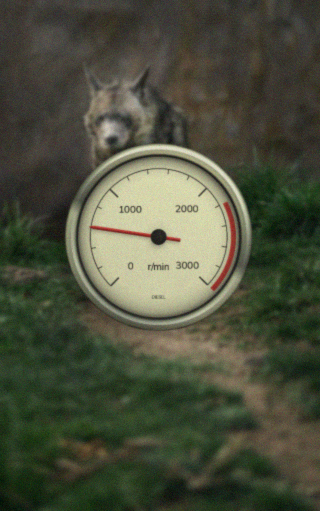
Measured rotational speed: 600 rpm
